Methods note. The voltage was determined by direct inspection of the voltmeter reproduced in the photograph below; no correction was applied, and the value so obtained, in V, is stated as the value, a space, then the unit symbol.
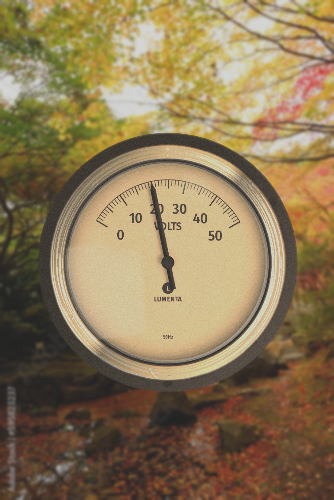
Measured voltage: 20 V
